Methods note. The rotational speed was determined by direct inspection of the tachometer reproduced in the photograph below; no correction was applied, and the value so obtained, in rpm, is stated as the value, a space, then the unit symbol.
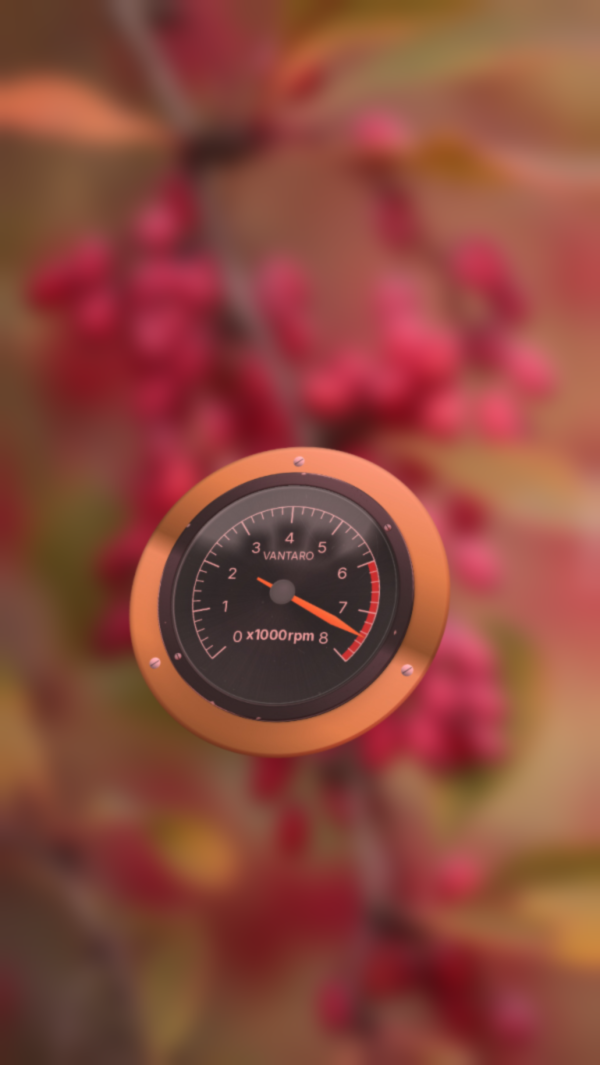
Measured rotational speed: 7500 rpm
